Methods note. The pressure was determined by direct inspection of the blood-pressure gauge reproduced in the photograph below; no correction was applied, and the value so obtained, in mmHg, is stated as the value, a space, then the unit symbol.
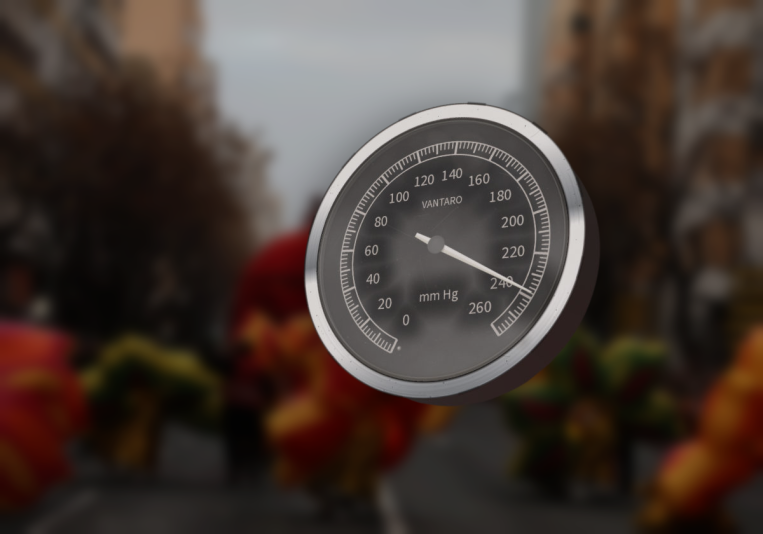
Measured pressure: 238 mmHg
